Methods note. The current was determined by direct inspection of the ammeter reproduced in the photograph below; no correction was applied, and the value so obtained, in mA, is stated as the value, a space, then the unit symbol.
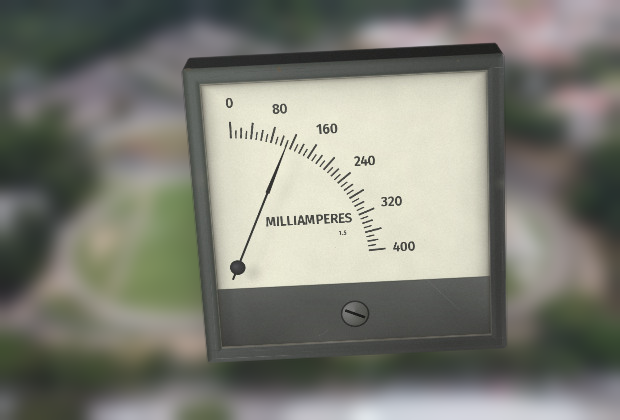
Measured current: 110 mA
